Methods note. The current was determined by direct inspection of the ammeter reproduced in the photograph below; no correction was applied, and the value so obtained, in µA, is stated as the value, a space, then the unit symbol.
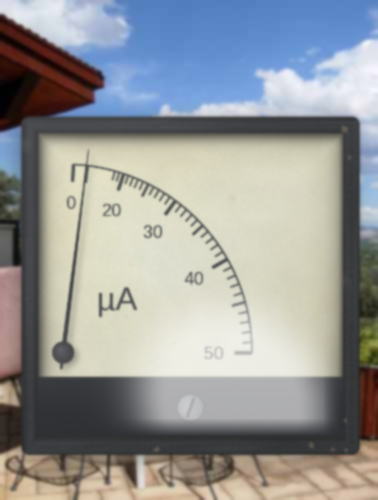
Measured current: 10 µA
